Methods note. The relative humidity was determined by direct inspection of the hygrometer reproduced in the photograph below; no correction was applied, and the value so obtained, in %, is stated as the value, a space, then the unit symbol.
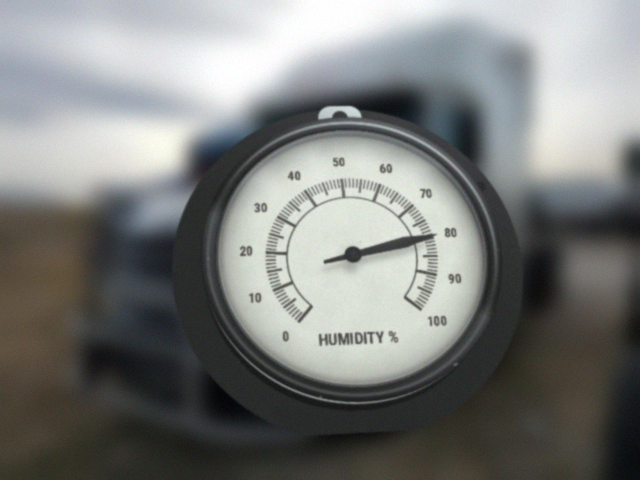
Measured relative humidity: 80 %
